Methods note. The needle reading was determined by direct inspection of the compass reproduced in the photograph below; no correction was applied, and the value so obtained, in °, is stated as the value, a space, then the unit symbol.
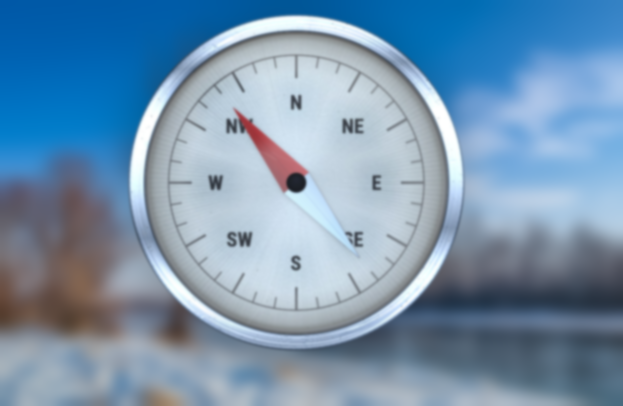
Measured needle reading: 320 °
